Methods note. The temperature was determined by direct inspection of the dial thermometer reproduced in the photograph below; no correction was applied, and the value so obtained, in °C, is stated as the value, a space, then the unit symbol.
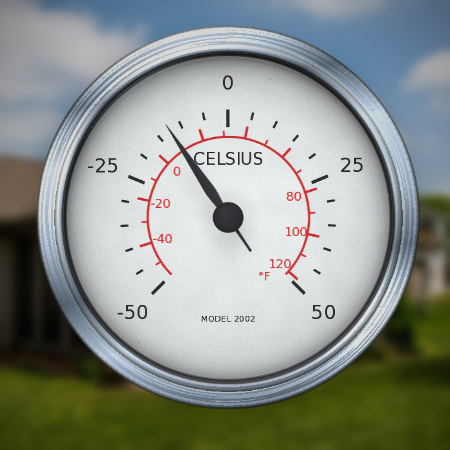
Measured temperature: -12.5 °C
